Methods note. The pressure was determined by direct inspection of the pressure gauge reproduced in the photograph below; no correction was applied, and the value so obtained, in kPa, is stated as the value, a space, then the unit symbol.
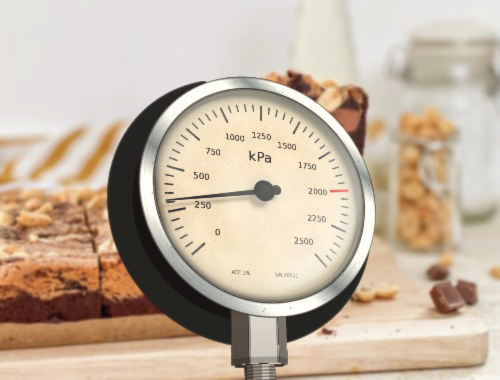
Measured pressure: 300 kPa
